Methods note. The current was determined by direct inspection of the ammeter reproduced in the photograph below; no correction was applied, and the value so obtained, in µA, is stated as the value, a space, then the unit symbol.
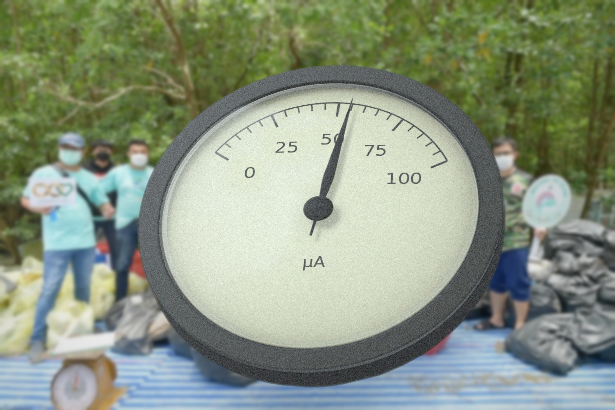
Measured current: 55 µA
